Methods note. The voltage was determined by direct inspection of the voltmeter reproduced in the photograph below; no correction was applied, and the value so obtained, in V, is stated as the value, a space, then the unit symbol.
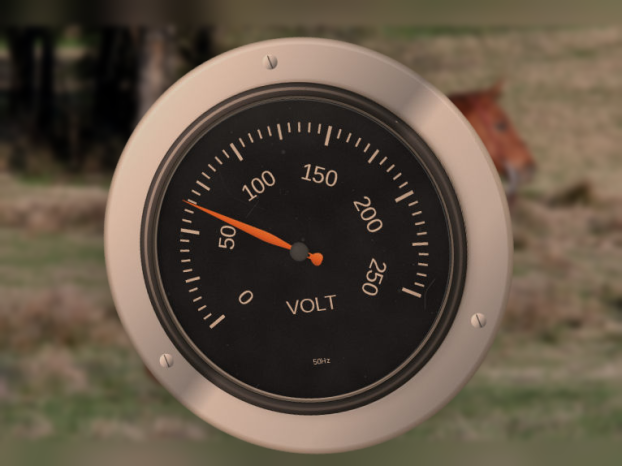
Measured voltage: 65 V
